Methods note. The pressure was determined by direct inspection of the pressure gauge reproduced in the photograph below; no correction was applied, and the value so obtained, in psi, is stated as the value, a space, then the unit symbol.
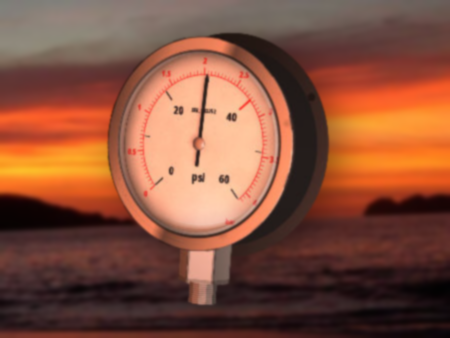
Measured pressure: 30 psi
